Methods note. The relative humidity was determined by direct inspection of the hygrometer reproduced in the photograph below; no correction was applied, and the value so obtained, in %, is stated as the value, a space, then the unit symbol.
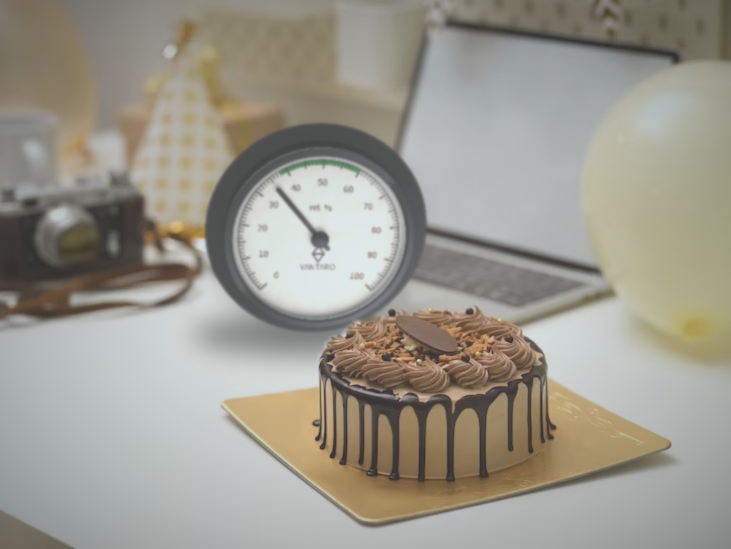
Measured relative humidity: 35 %
